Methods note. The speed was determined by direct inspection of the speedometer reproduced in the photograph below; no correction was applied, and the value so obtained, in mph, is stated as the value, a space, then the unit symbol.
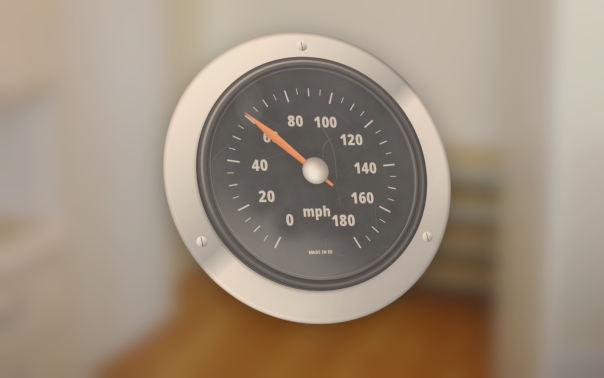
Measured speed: 60 mph
